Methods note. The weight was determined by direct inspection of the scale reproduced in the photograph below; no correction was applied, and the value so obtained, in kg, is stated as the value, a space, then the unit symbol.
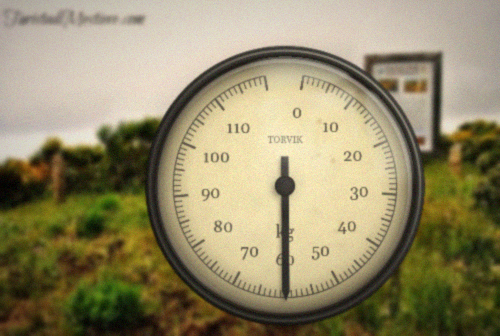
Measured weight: 60 kg
